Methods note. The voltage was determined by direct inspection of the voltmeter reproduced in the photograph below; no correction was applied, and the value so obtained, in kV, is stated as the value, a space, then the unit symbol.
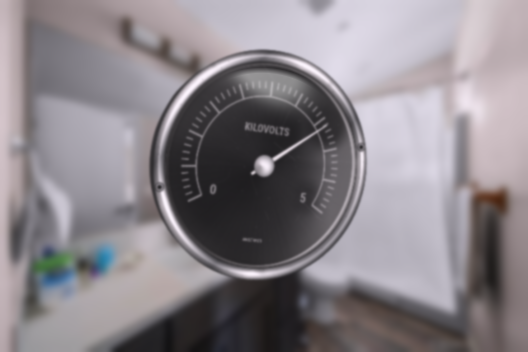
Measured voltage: 3.6 kV
